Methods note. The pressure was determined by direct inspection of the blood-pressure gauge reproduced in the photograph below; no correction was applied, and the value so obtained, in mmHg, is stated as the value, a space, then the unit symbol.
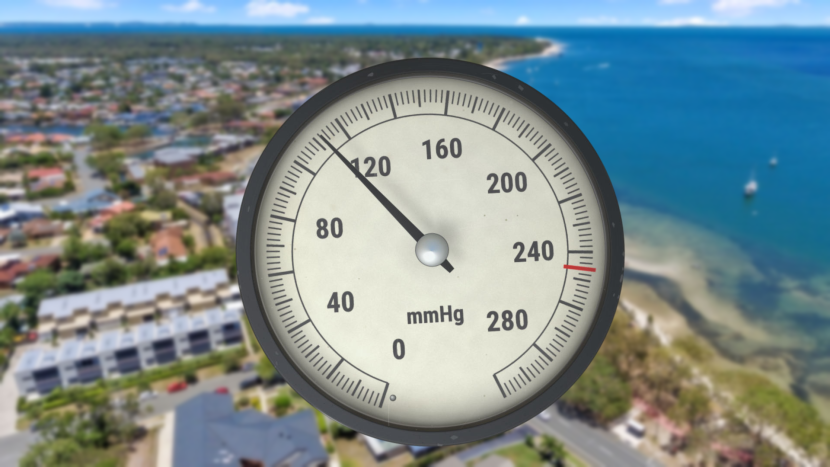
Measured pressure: 112 mmHg
